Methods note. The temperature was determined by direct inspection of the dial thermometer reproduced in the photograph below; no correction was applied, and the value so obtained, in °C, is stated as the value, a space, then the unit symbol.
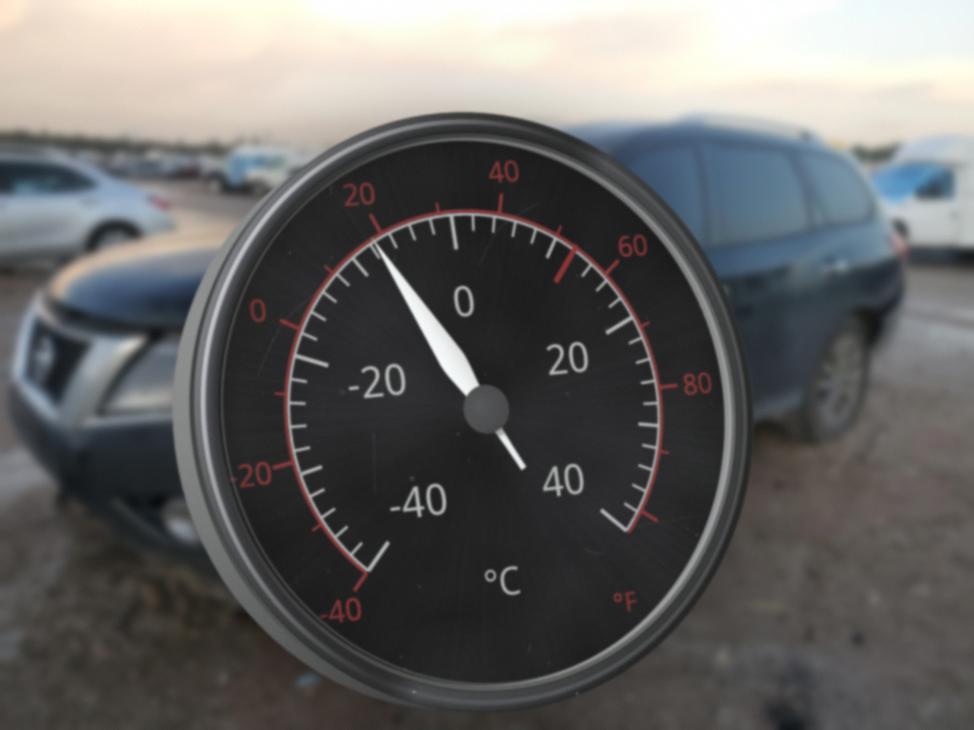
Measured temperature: -8 °C
